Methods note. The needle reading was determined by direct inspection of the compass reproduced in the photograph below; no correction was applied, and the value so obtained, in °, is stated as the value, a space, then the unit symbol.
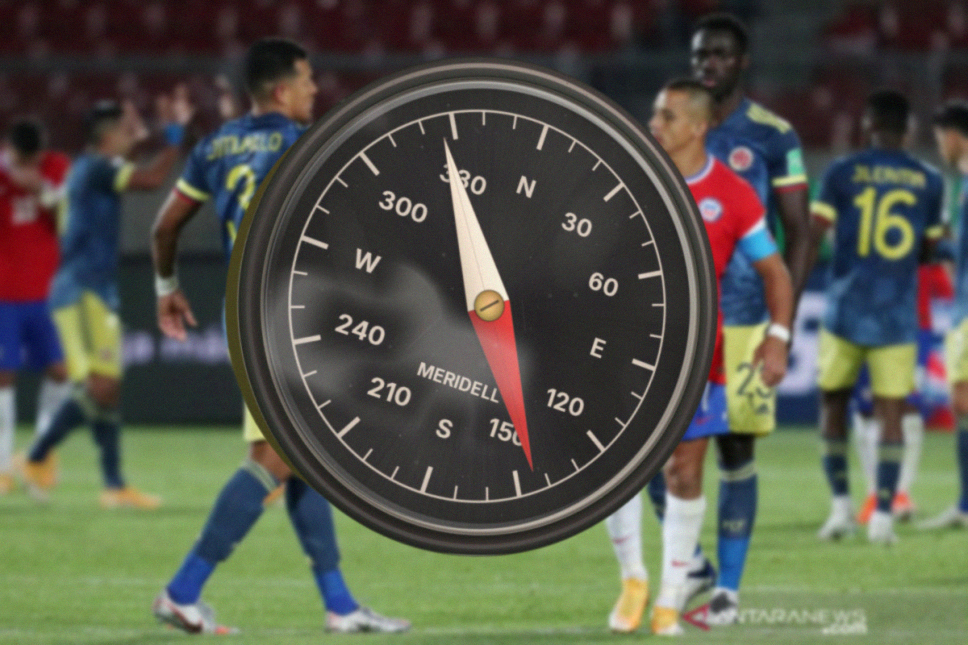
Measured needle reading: 145 °
